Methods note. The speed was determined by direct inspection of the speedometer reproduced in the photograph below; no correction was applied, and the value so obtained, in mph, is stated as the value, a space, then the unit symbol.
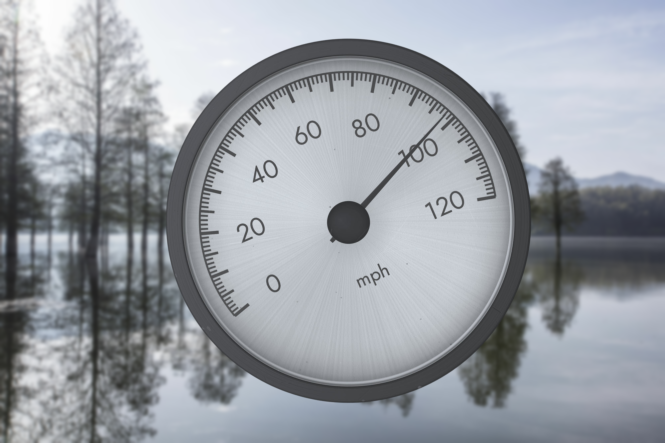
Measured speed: 98 mph
